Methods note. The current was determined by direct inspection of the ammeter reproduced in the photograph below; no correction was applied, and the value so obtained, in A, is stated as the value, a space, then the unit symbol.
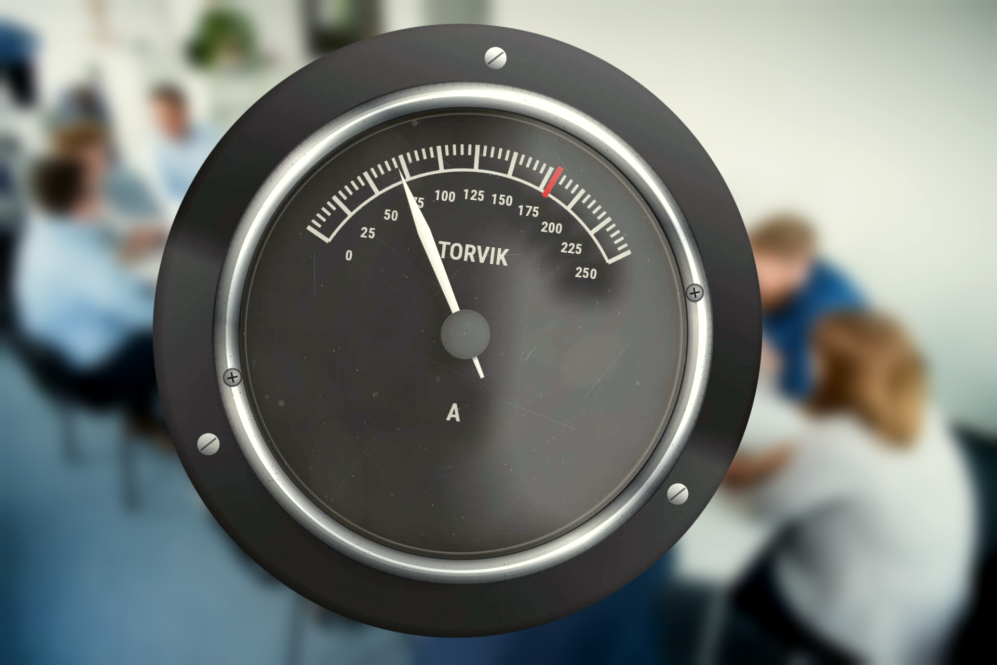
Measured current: 70 A
